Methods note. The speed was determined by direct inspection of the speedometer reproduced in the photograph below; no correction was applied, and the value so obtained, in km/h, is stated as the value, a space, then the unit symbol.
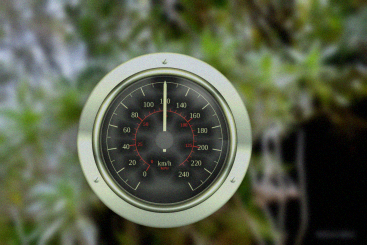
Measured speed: 120 km/h
